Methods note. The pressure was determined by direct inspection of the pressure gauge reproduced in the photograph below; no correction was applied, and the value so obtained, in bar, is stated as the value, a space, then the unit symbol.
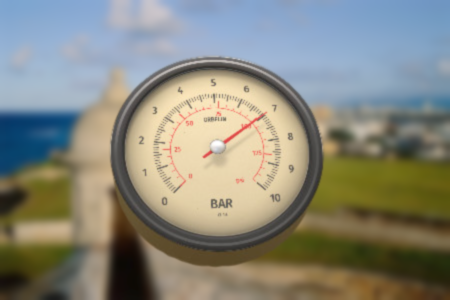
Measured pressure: 7 bar
